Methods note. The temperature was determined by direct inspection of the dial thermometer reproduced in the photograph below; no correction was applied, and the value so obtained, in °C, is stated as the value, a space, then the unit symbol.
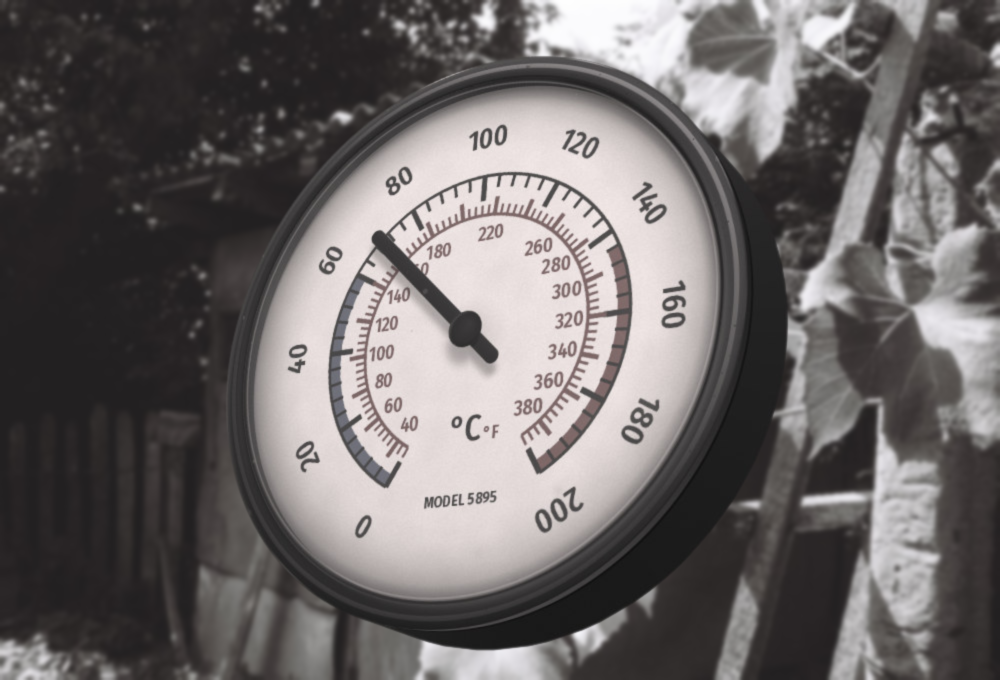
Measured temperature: 70 °C
